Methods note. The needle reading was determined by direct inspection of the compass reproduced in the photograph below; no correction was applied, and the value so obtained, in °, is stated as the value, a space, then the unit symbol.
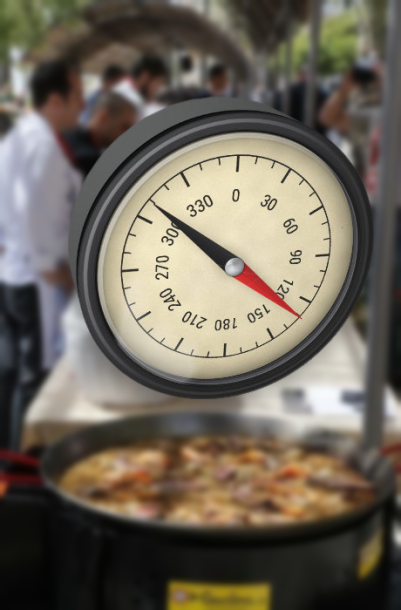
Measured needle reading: 130 °
